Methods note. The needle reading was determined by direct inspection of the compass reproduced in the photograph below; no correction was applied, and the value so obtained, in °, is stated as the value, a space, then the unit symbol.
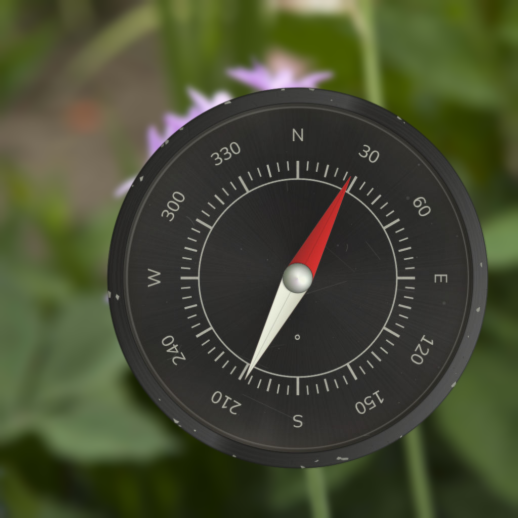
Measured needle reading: 27.5 °
